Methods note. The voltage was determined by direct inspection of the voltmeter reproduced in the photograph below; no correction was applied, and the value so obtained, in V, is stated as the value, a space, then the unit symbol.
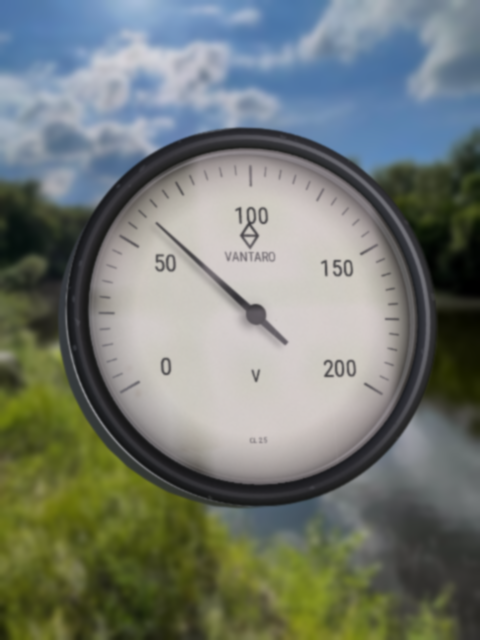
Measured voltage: 60 V
